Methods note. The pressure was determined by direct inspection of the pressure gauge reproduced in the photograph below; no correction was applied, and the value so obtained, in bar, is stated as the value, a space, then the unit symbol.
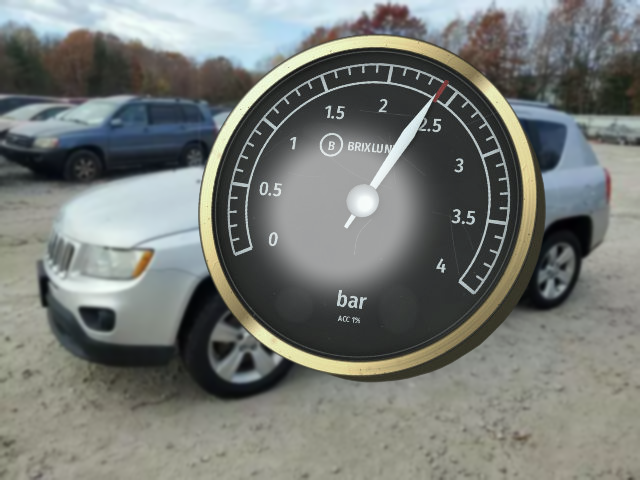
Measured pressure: 2.4 bar
